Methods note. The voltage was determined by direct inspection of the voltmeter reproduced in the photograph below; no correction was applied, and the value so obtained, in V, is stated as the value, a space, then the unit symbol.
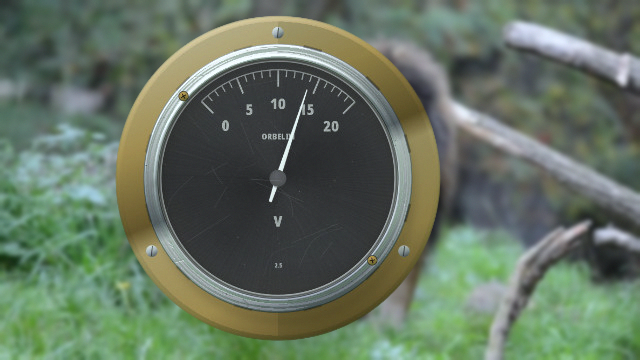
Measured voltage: 14 V
